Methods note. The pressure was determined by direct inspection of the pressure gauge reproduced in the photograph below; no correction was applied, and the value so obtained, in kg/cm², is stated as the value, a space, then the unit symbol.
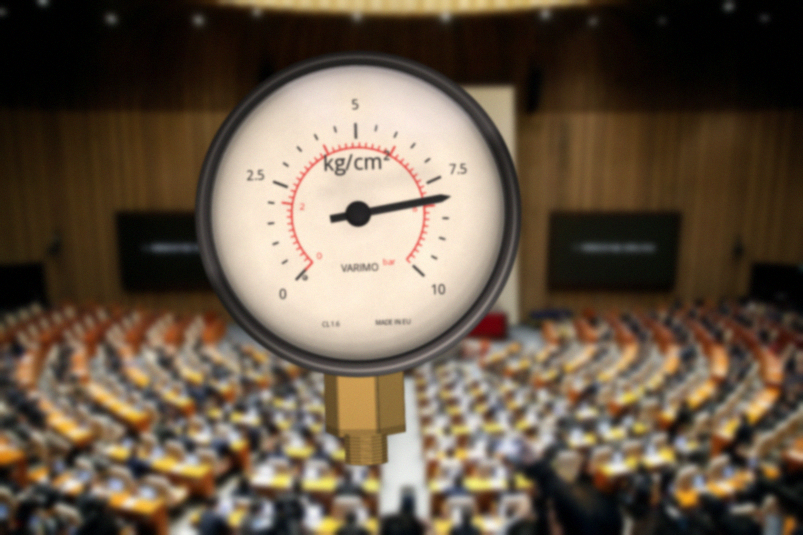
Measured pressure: 8 kg/cm²
